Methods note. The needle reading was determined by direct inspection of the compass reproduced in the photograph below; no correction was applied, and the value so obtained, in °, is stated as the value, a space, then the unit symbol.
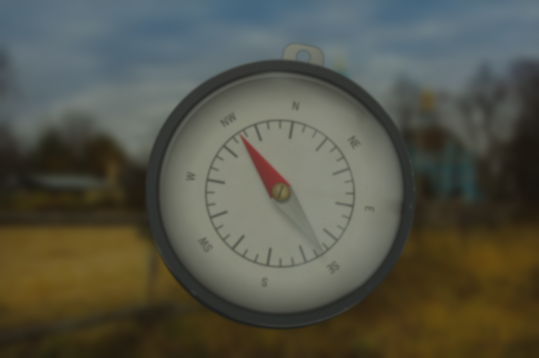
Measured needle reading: 315 °
